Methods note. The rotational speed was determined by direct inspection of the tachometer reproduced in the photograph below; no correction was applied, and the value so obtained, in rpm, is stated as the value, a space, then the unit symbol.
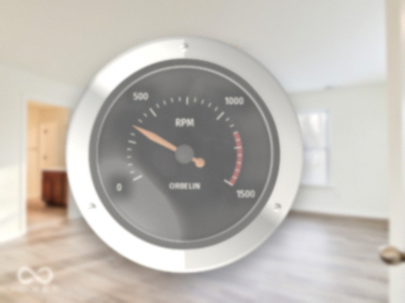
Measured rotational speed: 350 rpm
